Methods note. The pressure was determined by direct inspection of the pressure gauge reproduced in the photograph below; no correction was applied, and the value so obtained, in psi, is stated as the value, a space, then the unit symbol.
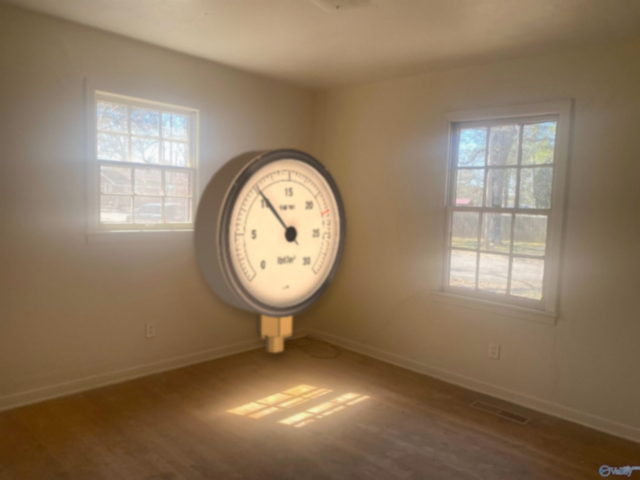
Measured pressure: 10 psi
